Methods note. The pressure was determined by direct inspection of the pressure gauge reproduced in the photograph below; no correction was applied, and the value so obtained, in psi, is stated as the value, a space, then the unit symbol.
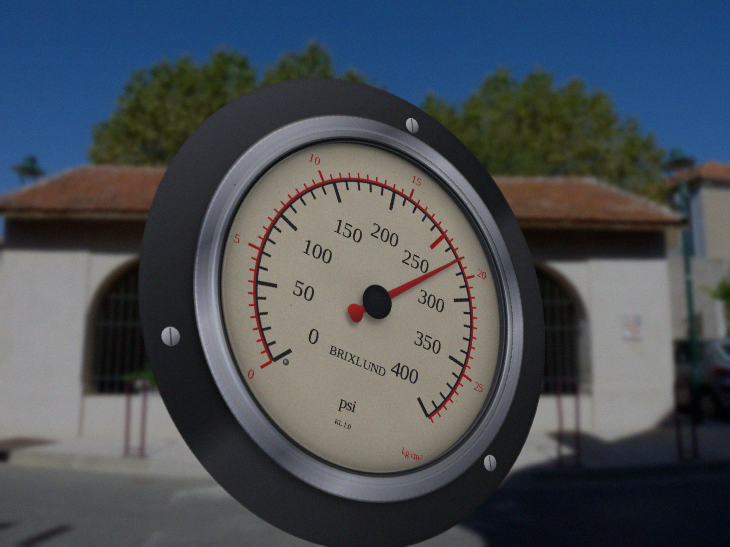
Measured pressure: 270 psi
